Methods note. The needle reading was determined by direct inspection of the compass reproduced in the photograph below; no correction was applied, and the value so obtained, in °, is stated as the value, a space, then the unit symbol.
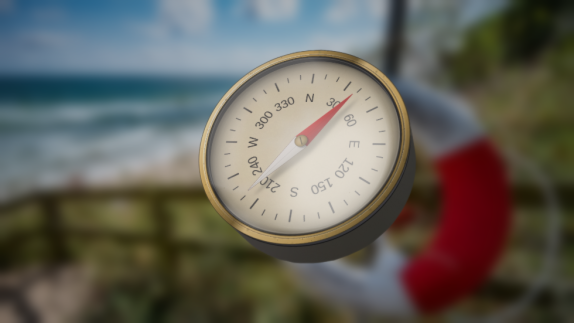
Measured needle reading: 40 °
